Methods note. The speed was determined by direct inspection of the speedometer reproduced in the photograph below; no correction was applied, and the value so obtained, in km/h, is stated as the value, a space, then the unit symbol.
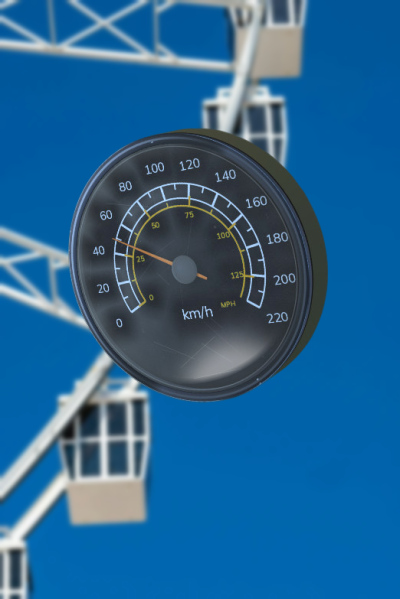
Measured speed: 50 km/h
